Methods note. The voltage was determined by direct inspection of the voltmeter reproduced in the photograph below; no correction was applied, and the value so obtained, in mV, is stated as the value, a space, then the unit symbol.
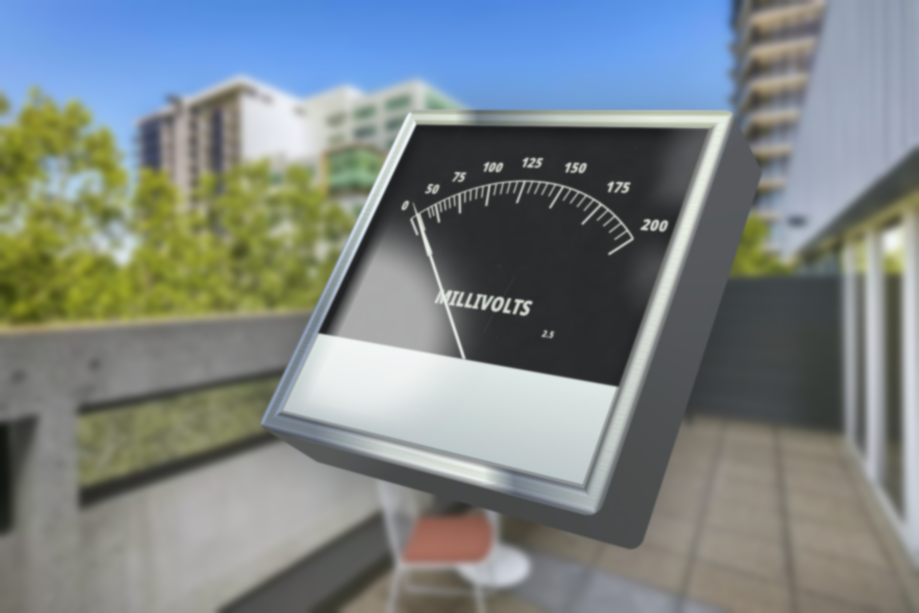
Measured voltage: 25 mV
